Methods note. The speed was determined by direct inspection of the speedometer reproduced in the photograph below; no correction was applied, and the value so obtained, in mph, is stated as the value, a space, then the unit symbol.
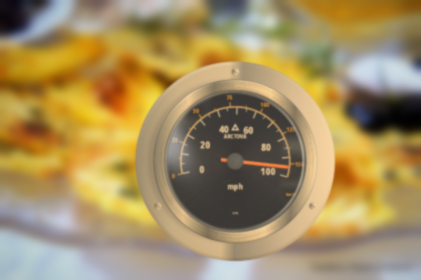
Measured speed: 95 mph
